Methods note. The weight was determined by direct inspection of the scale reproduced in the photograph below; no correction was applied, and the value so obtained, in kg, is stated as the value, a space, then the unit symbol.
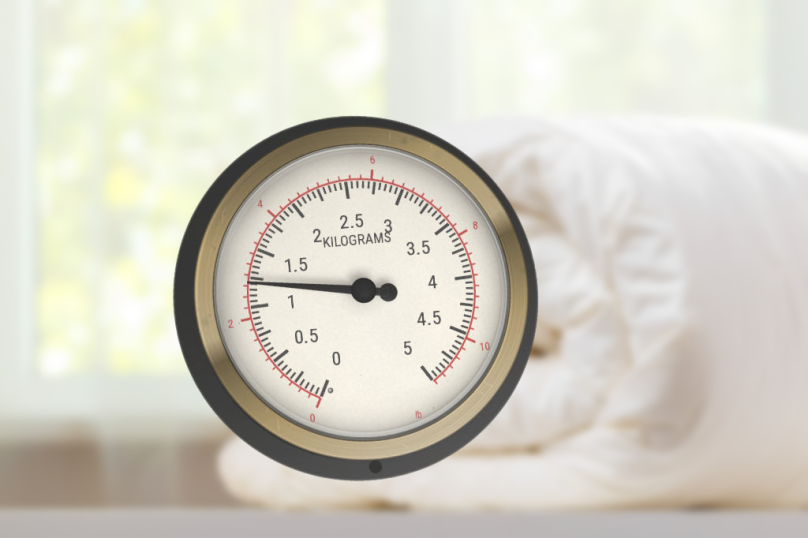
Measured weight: 1.2 kg
